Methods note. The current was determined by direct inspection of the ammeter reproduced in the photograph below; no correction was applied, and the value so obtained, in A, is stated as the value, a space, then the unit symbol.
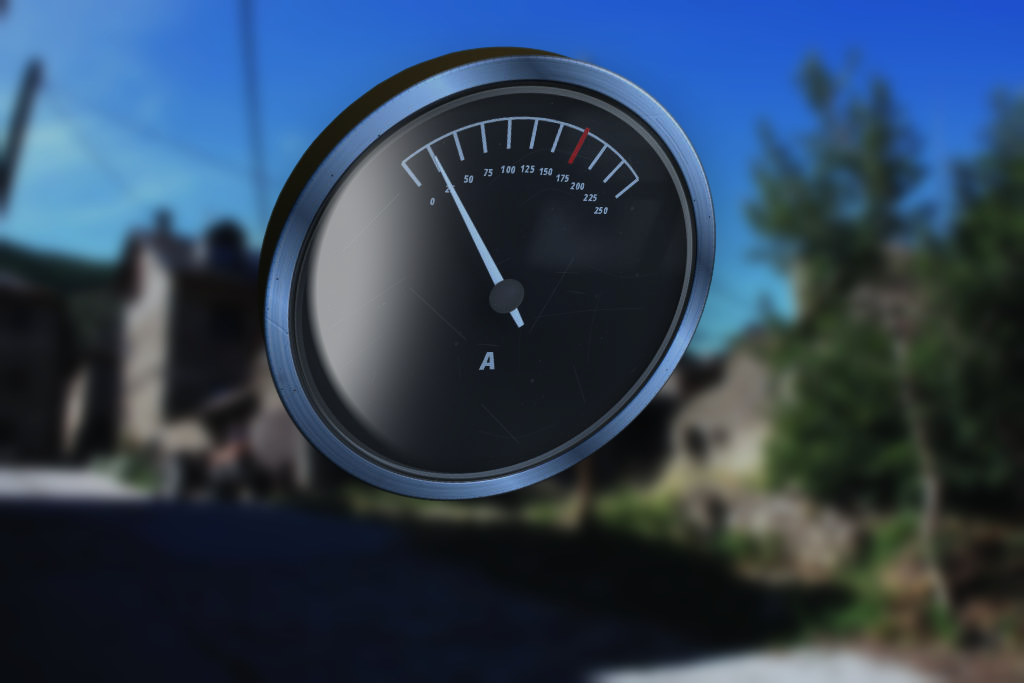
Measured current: 25 A
